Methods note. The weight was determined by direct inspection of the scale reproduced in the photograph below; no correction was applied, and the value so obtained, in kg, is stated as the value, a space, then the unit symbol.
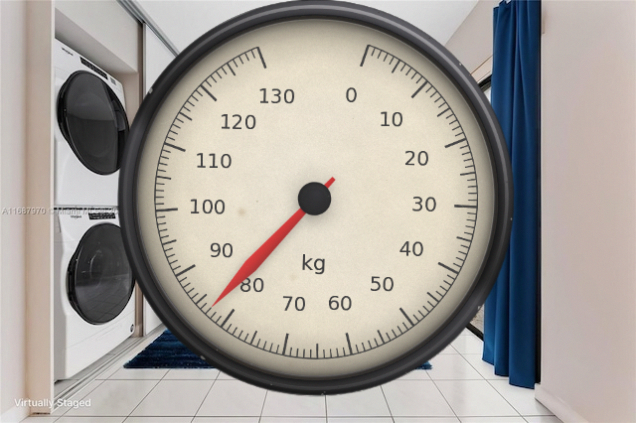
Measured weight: 83 kg
